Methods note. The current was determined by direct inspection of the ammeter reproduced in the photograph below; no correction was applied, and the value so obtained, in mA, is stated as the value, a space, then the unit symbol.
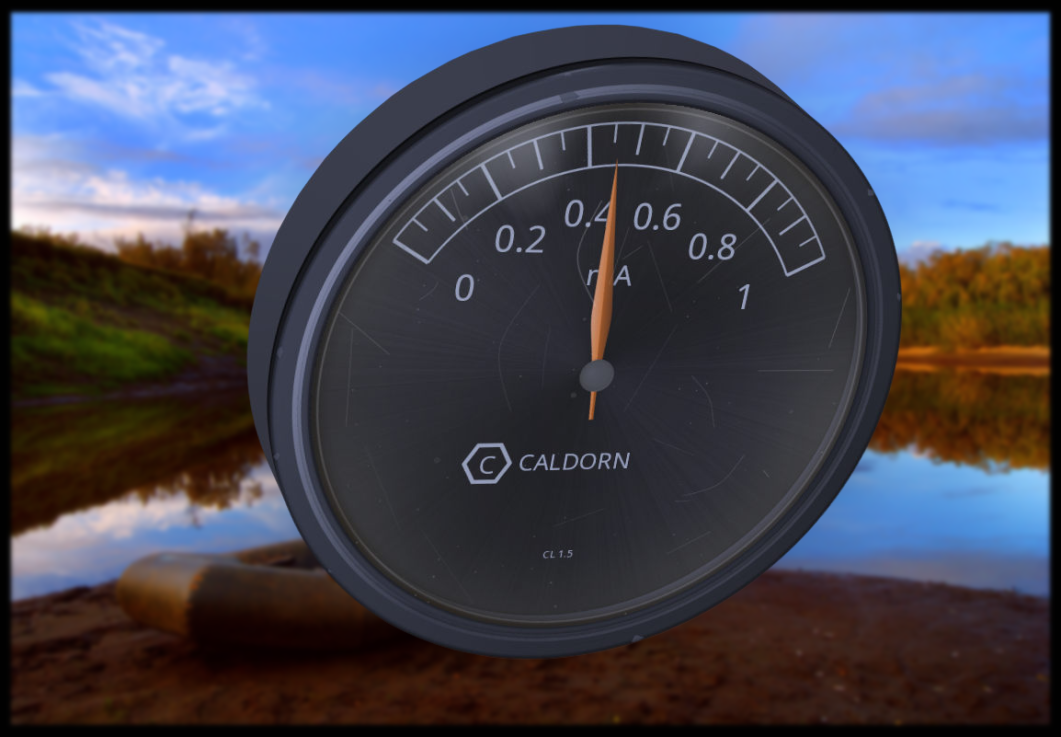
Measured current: 0.45 mA
